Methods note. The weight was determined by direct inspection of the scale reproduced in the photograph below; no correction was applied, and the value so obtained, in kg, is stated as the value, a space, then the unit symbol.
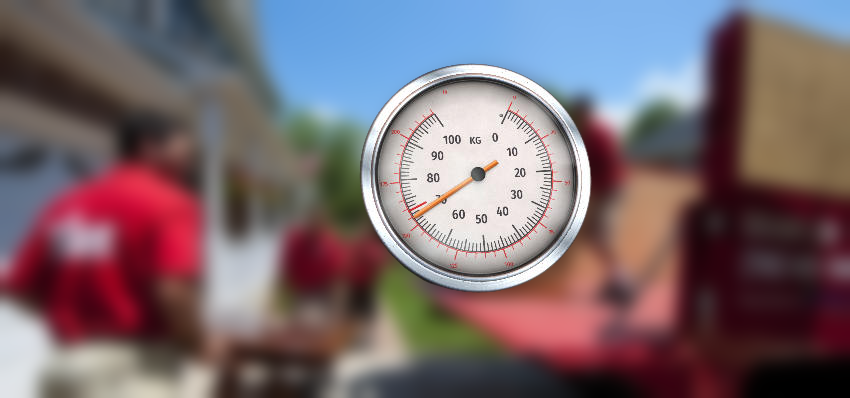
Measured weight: 70 kg
